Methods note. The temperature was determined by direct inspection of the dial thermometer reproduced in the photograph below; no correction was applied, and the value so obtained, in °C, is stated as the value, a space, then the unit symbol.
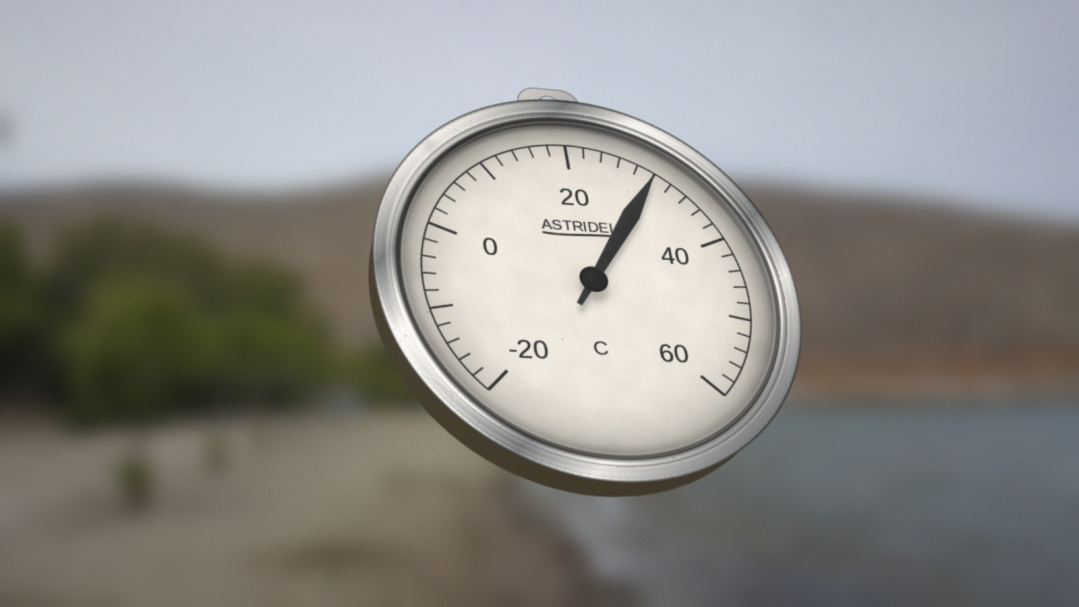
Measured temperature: 30 °C
